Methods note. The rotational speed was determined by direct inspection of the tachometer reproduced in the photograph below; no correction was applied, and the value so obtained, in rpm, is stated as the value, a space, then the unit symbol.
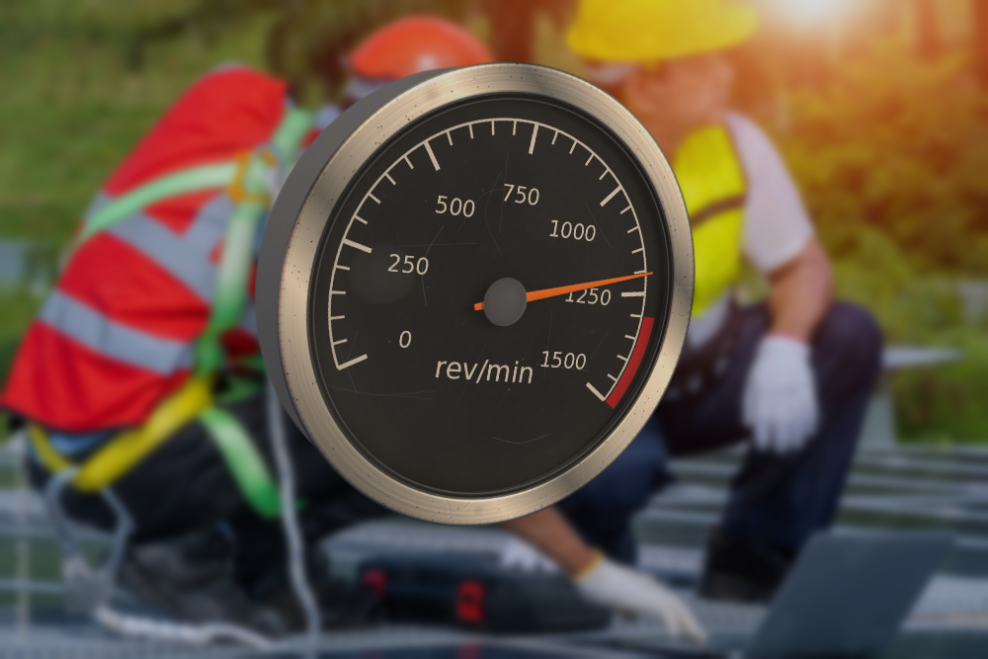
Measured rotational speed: 1200 rpm
